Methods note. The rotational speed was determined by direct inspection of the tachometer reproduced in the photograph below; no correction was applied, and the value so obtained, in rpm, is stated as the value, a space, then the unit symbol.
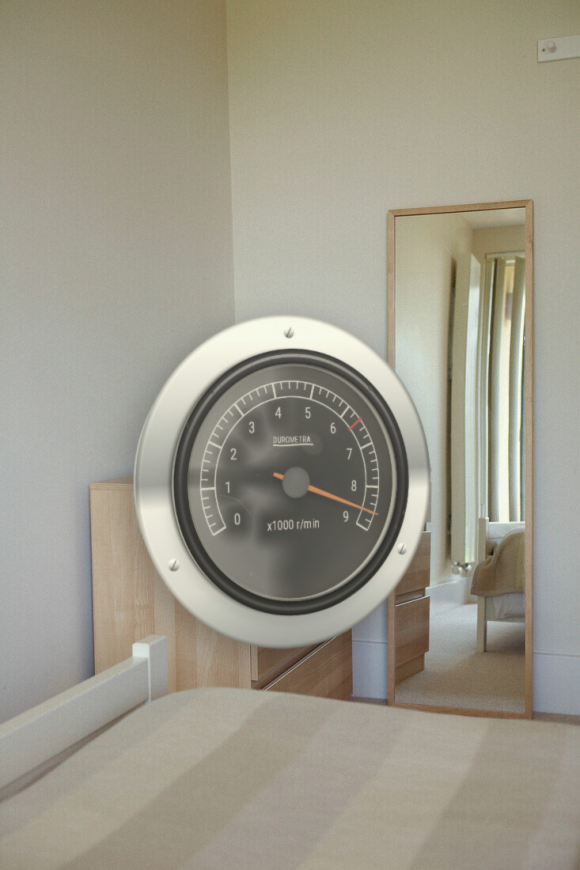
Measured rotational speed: 8600 rpm
